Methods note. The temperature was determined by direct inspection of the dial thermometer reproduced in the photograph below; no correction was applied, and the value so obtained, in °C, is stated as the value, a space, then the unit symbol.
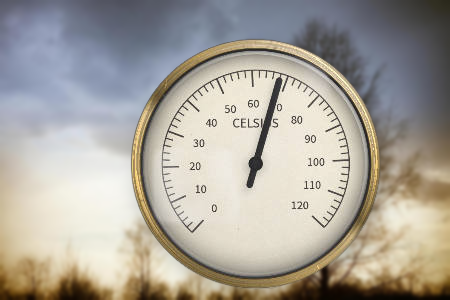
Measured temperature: 68 °C
